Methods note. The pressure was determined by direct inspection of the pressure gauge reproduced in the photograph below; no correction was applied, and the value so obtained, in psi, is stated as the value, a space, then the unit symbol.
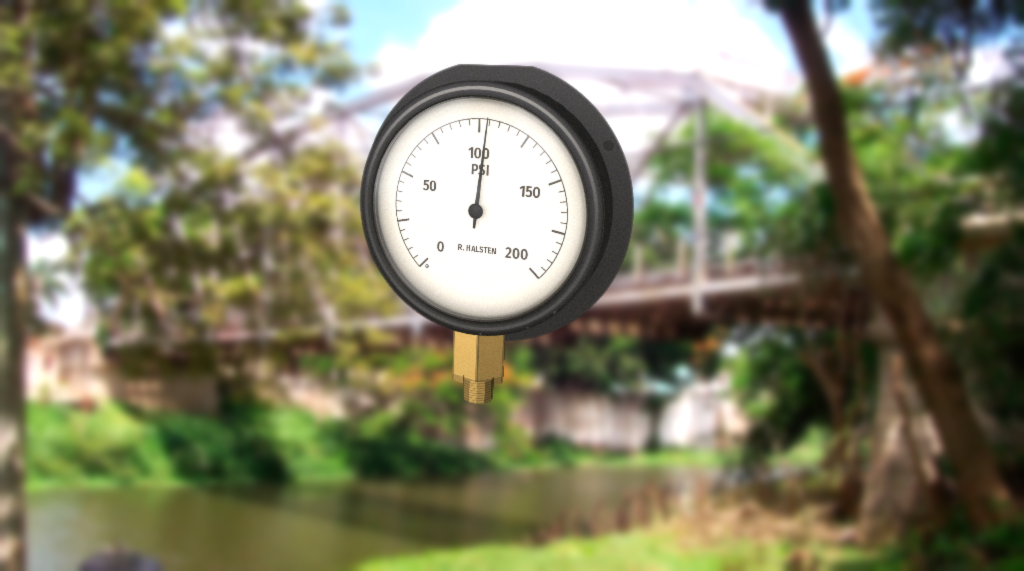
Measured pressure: 105 psi
